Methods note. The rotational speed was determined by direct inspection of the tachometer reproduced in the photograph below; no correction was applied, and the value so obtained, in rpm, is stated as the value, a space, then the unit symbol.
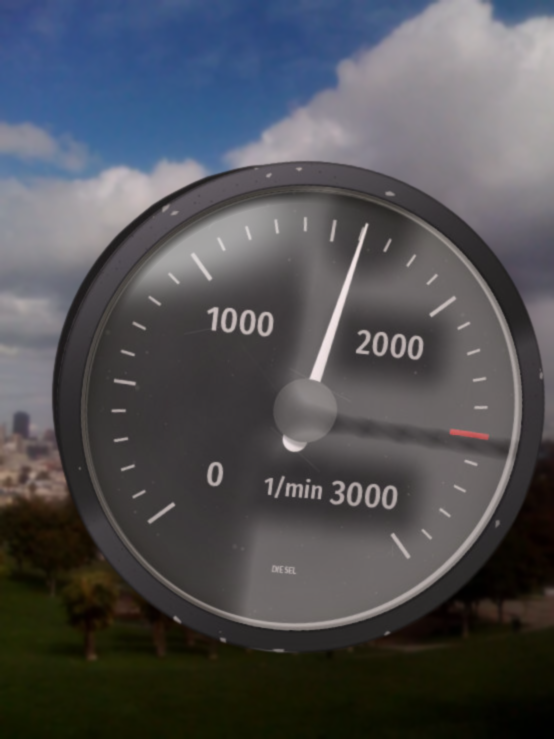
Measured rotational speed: 1600 rpm
